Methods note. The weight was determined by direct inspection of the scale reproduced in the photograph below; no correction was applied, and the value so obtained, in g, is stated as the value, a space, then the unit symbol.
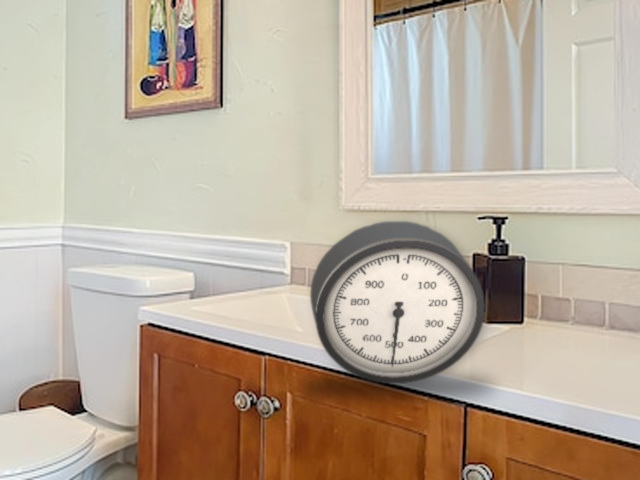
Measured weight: 500 g
